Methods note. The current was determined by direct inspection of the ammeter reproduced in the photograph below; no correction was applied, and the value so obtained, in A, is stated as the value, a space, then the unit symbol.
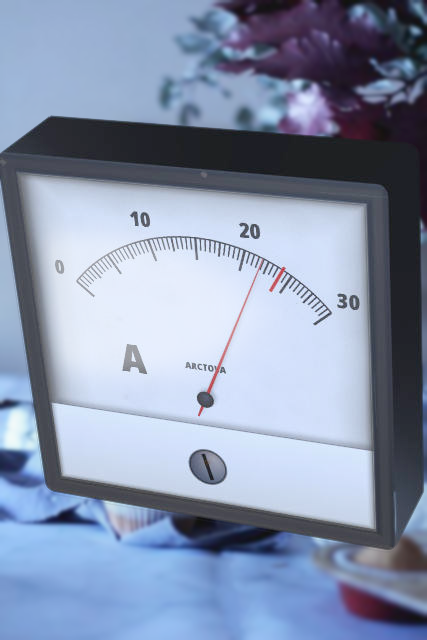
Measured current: 22 A
